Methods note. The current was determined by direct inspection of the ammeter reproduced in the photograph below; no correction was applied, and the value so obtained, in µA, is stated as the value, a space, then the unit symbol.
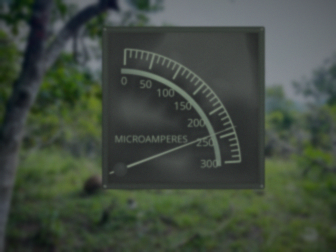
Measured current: 240 µA
